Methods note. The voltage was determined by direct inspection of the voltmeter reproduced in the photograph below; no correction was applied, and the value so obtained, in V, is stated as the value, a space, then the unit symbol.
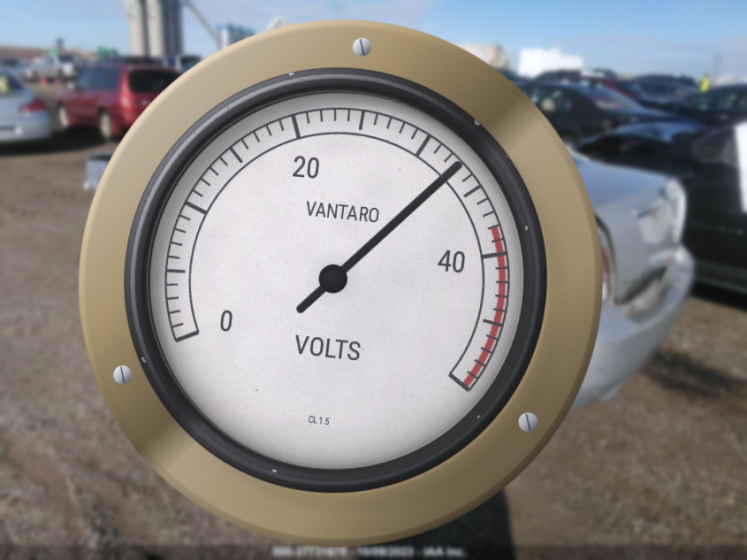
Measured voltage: 33 V
